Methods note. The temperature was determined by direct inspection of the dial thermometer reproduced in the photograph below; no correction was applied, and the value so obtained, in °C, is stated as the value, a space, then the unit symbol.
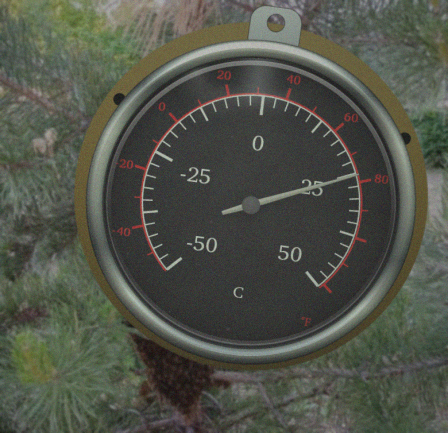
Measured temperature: 25 °C
